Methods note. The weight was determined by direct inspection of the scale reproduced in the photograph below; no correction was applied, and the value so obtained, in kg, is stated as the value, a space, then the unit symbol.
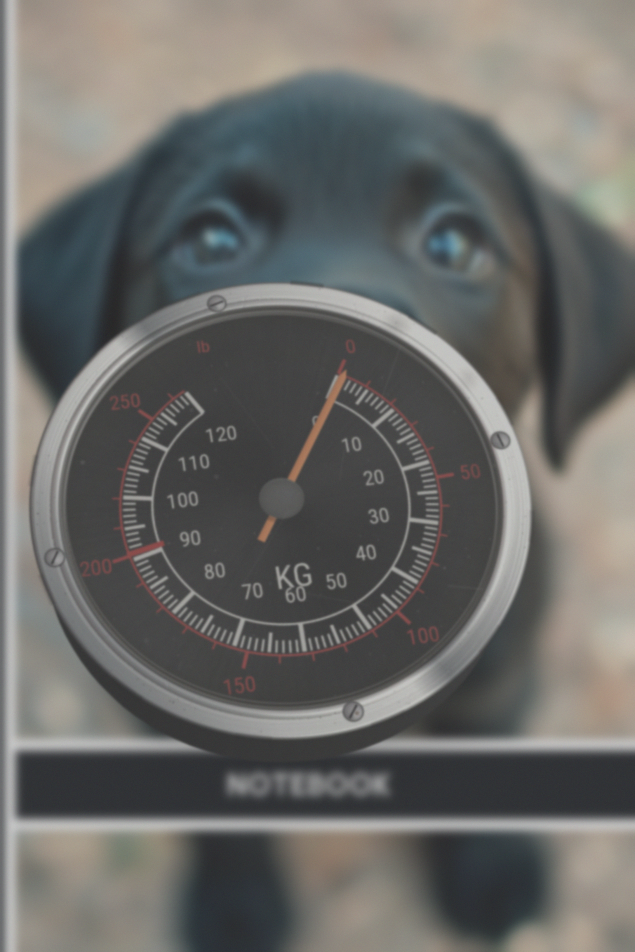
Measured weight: 1 kg
